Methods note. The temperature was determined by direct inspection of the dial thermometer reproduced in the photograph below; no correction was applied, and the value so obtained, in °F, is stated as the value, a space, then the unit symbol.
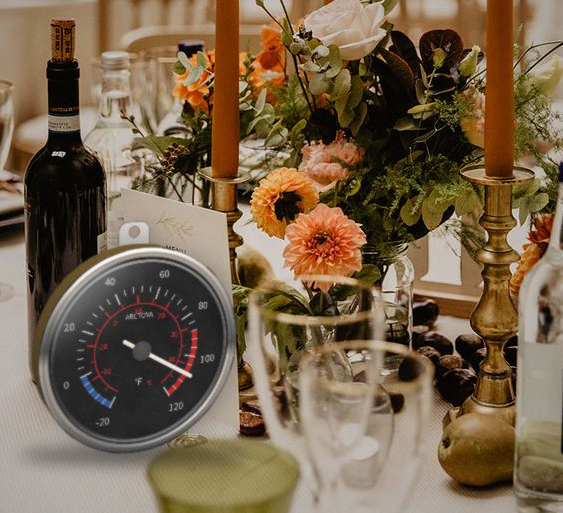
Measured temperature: 108 °F
